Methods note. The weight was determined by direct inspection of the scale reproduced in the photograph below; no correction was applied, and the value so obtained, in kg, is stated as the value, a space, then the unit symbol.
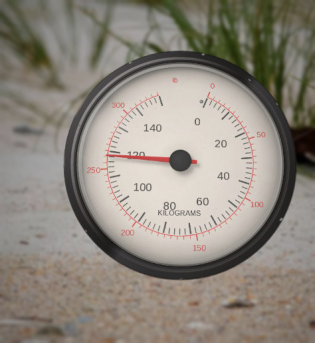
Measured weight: 118 kg
